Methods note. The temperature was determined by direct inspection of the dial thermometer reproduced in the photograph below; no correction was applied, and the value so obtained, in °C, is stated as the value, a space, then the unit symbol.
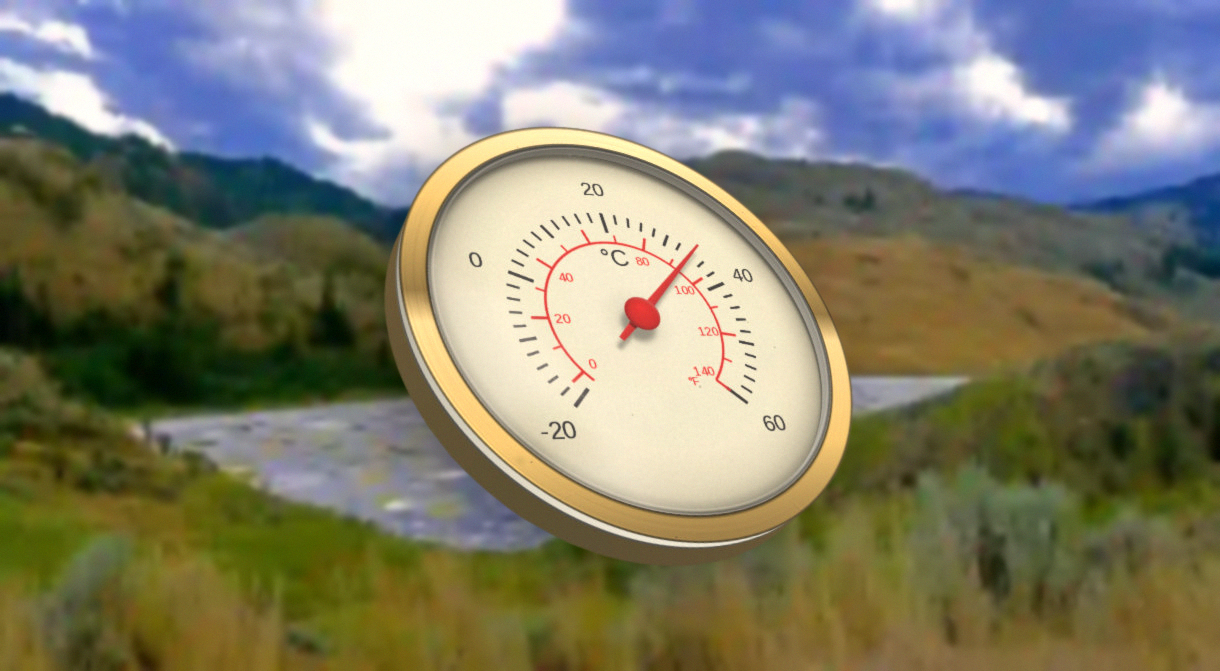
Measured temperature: 34 °C
